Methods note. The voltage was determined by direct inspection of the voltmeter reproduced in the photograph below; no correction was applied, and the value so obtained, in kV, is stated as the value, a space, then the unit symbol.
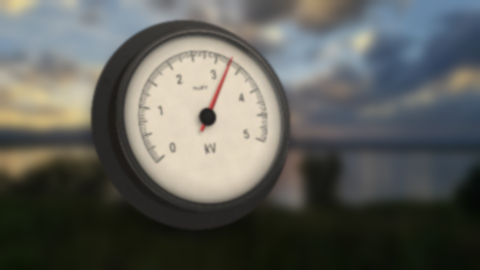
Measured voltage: 3.25 kV
